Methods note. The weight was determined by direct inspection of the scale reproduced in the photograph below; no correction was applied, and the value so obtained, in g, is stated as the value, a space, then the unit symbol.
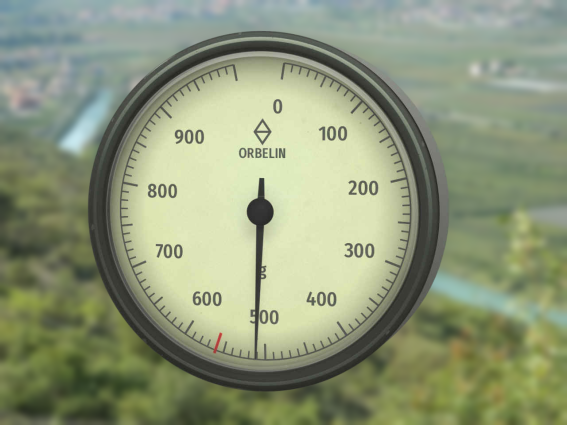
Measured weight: 510 g
